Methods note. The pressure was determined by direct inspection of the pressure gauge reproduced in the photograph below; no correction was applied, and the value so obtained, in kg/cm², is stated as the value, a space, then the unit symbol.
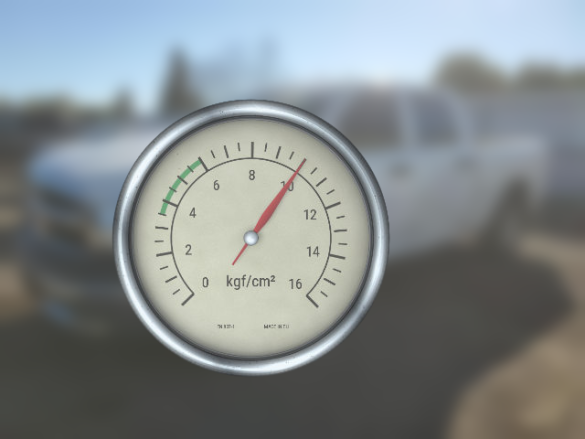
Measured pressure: 10 kg/cm²
